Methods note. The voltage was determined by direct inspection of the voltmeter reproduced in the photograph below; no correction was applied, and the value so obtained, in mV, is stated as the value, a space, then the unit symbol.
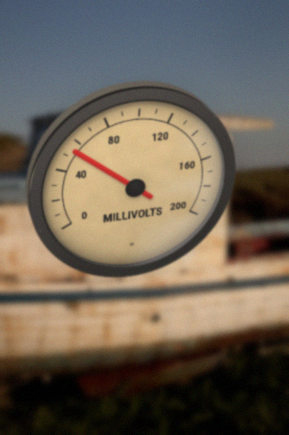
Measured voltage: 55 mV
